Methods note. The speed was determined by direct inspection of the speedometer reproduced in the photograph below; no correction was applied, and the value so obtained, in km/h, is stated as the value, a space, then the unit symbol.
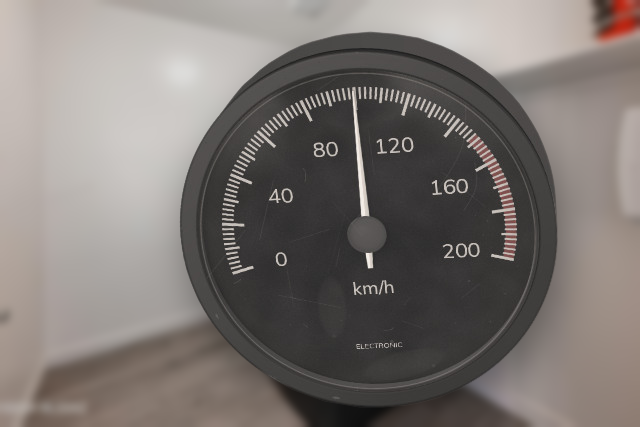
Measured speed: 100 km/h
